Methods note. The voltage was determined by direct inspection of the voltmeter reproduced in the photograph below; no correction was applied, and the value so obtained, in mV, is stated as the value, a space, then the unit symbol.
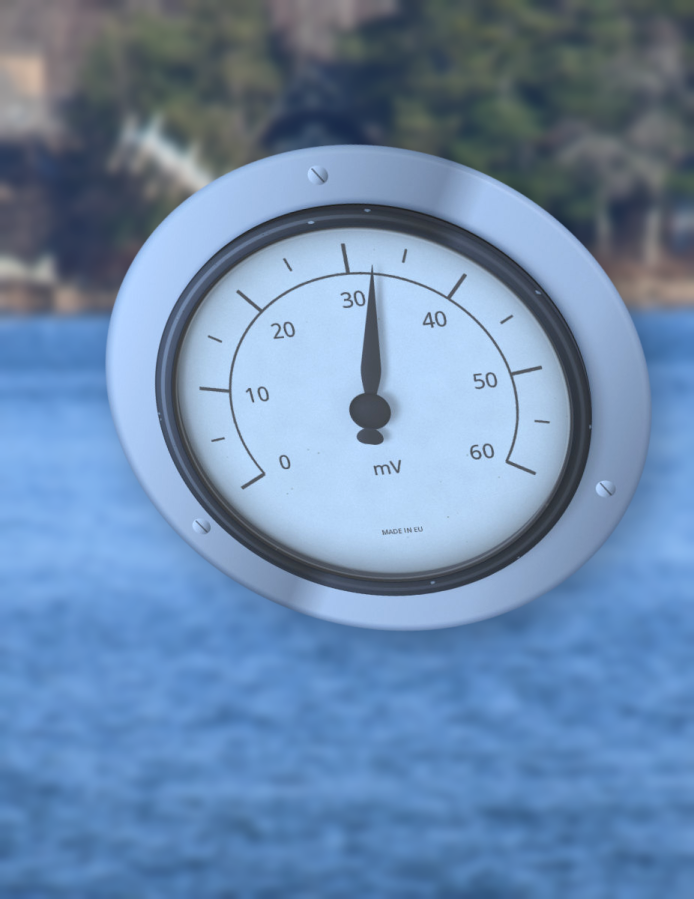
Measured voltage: 32.5 mV
